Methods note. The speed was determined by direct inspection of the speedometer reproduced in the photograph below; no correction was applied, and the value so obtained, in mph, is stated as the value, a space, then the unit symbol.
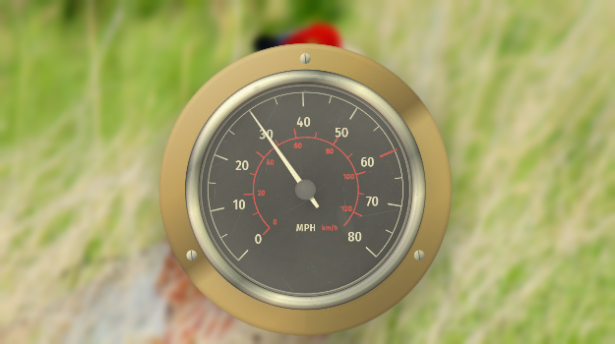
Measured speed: 30 mph
